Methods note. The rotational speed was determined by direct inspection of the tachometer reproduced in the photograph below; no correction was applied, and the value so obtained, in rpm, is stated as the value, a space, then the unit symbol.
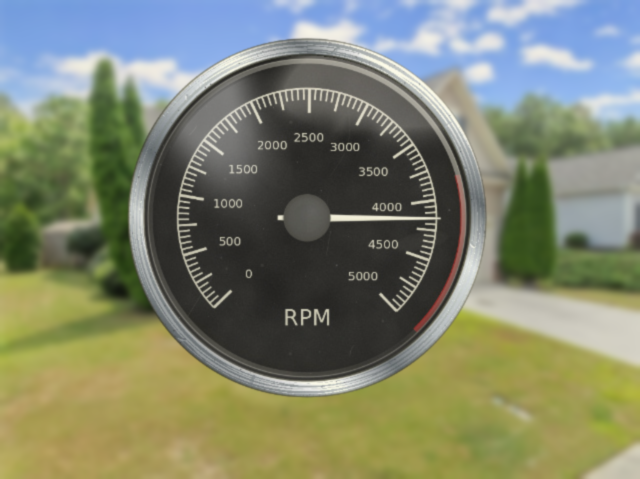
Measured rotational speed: 4150 rpm
